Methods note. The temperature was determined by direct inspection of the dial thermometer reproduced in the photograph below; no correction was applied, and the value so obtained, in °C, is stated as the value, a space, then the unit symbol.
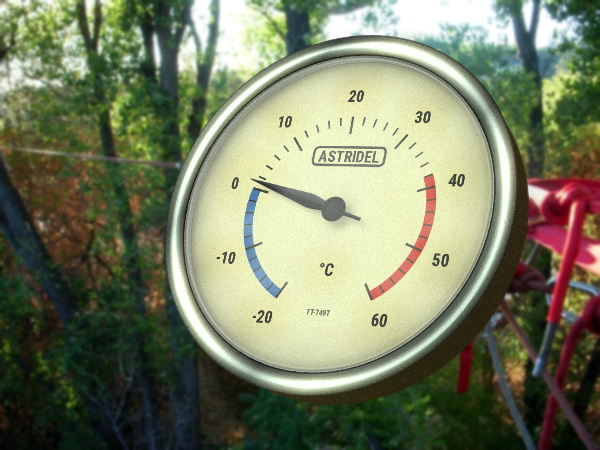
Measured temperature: 1 °C
